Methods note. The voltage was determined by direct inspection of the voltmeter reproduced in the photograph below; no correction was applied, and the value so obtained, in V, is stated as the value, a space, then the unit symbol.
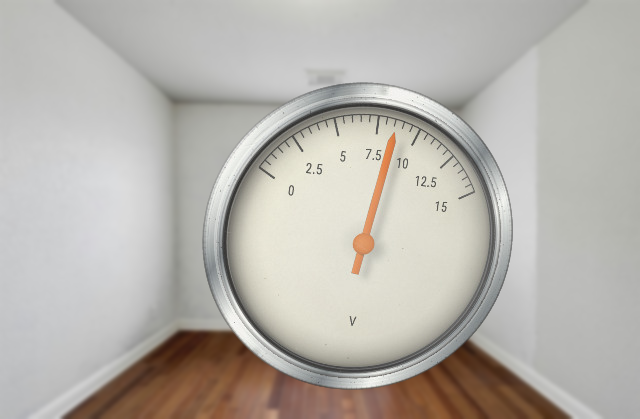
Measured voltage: 8.5 V
